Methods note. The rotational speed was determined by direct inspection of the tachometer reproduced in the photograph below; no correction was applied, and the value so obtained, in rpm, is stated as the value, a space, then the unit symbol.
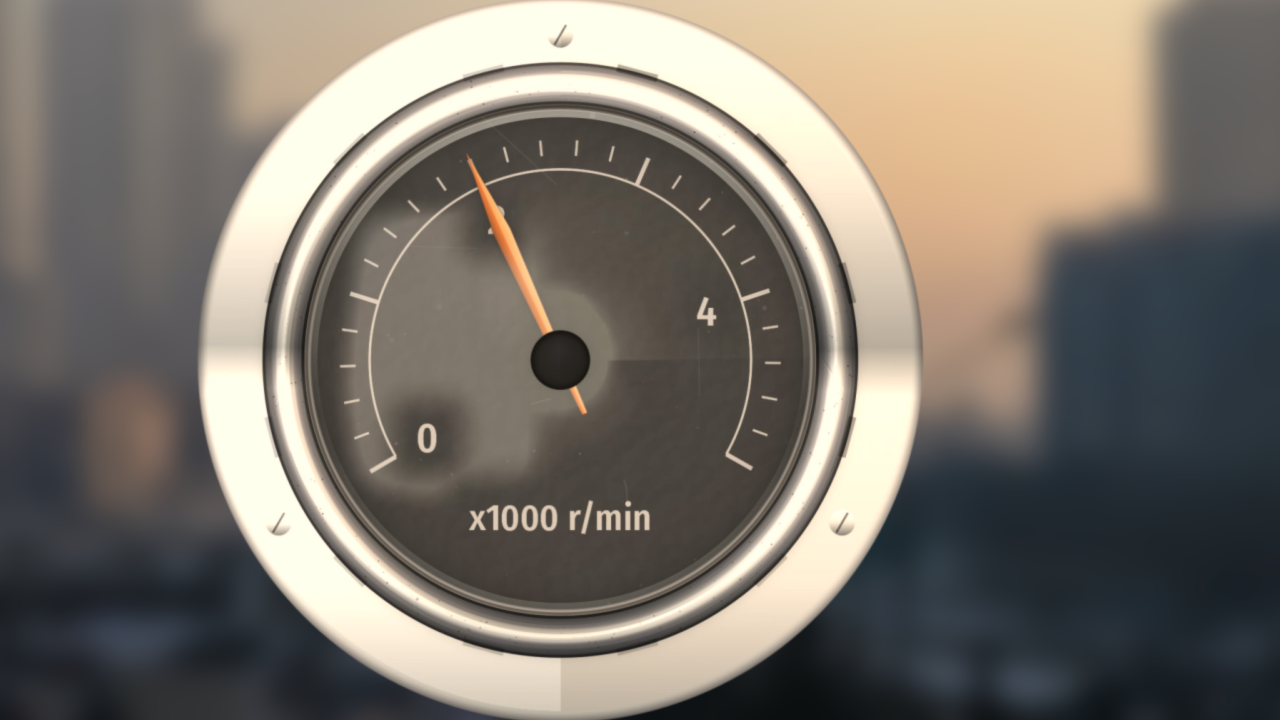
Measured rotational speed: 2000 rpm
